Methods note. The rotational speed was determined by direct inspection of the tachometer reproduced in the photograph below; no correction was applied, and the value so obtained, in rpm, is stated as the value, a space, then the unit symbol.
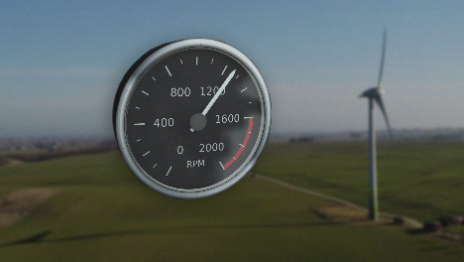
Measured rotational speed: 1250 rpm
